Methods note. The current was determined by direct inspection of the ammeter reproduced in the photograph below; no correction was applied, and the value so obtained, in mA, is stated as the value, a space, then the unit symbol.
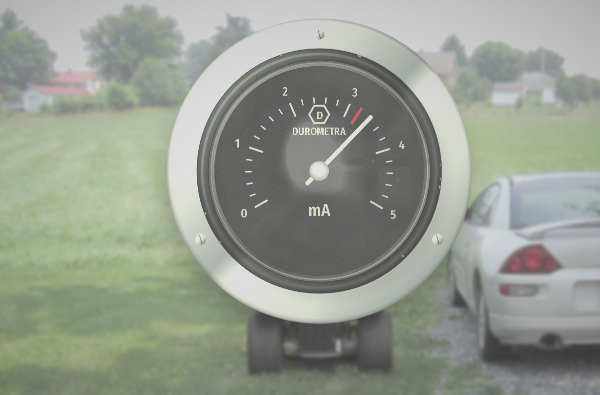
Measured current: 3.4 mA
